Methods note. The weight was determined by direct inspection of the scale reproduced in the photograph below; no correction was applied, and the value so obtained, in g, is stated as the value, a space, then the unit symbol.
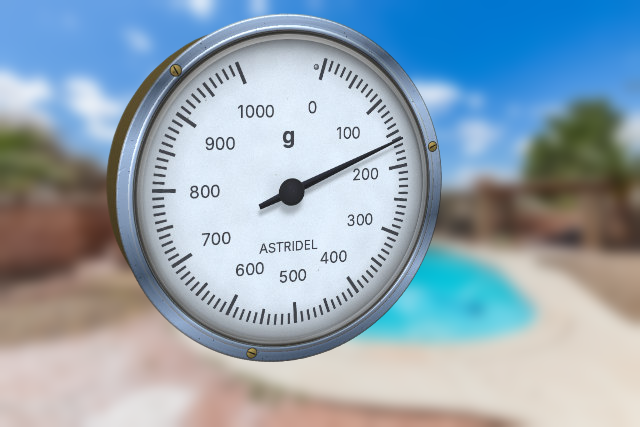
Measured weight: 160 g
